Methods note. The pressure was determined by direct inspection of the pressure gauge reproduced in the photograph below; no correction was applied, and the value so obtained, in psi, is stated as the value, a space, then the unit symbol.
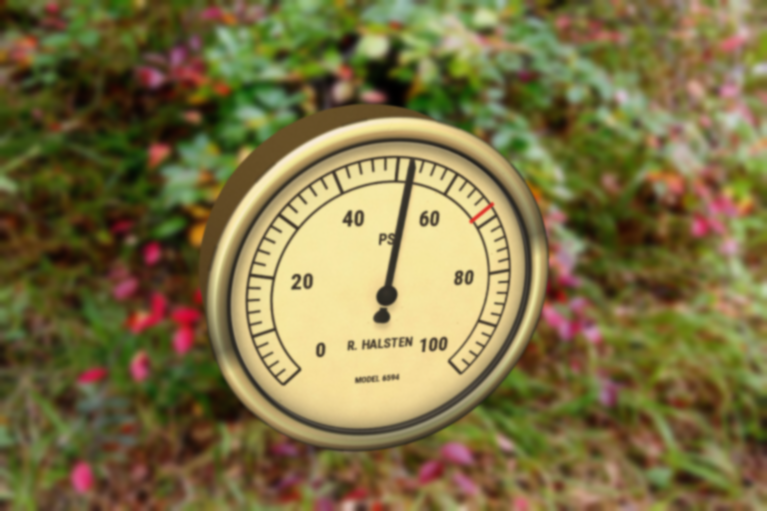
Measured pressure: 52 psi
